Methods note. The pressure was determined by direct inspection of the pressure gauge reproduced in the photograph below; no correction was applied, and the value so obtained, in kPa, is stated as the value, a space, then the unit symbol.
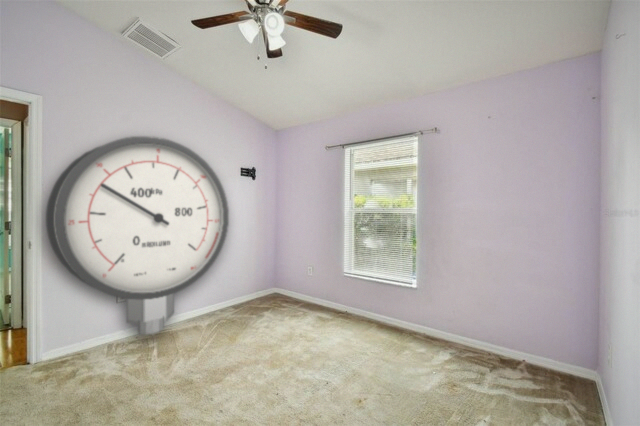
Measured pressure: 300 kPa
